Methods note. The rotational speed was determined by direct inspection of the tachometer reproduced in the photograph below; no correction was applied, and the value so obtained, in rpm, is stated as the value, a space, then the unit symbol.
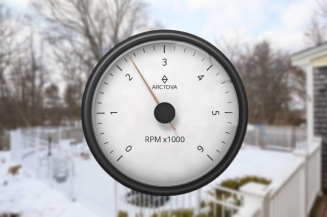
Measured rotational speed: 2300 rpm
